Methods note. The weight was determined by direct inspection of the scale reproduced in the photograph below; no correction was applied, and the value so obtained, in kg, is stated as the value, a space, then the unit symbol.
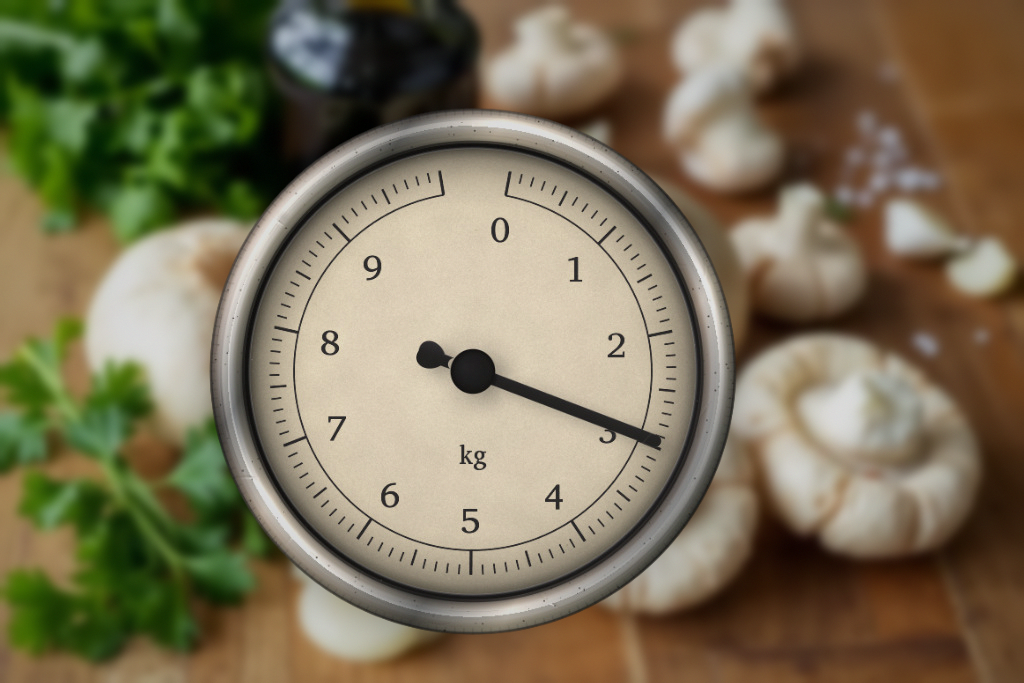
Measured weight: 2.95 kg
